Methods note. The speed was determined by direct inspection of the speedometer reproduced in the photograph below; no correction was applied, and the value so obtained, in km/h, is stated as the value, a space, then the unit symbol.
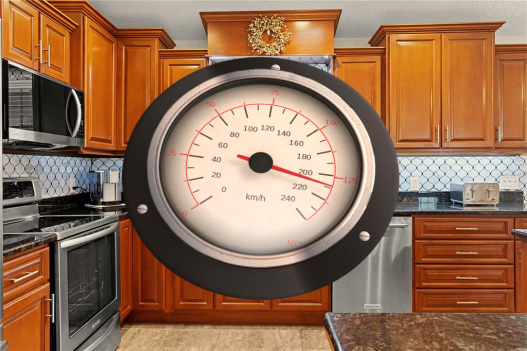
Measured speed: 210 km/h
